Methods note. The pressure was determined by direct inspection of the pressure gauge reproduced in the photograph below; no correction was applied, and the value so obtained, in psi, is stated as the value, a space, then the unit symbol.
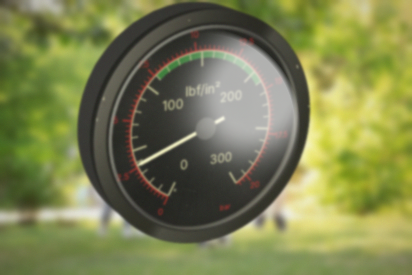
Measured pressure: 40 psi
